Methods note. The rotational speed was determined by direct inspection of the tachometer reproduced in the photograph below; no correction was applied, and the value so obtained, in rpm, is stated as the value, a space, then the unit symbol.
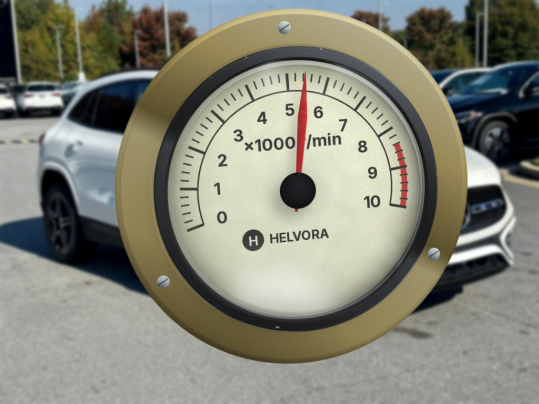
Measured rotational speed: 5400 rpm
